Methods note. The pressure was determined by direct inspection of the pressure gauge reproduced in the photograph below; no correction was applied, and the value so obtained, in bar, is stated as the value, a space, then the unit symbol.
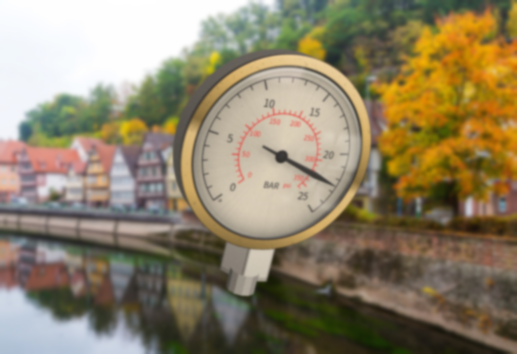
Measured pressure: 22.5 bar
